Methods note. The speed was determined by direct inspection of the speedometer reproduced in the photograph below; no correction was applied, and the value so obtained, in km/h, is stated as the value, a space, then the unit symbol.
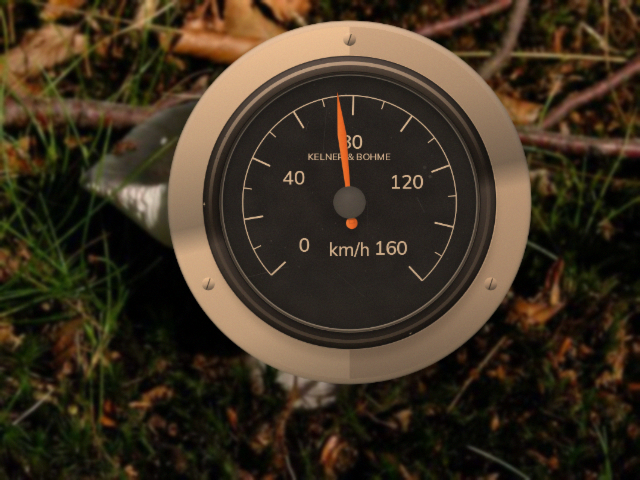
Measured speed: 75 km/h
